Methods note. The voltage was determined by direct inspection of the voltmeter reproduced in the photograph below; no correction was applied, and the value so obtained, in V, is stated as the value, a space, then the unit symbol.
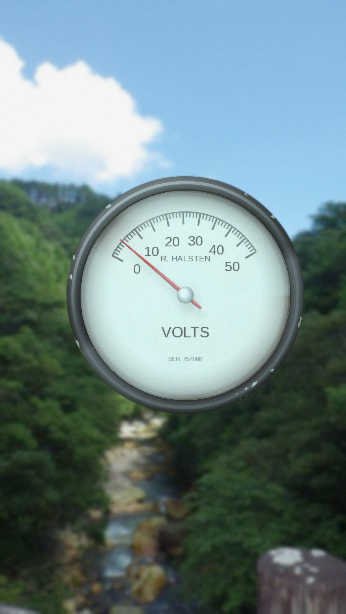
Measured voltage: 5 V
